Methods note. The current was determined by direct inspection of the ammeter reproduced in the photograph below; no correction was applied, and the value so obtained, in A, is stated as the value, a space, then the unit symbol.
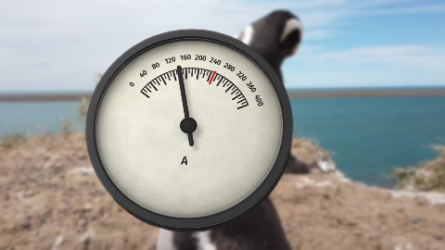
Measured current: 140 A
